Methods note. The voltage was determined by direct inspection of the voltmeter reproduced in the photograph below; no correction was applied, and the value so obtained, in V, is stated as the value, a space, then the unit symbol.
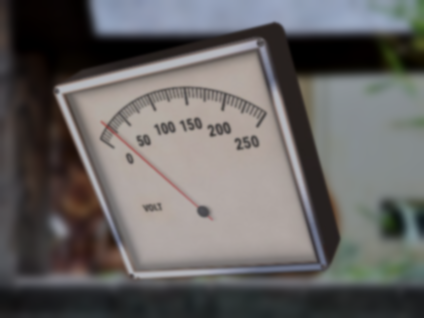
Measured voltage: 25 V
